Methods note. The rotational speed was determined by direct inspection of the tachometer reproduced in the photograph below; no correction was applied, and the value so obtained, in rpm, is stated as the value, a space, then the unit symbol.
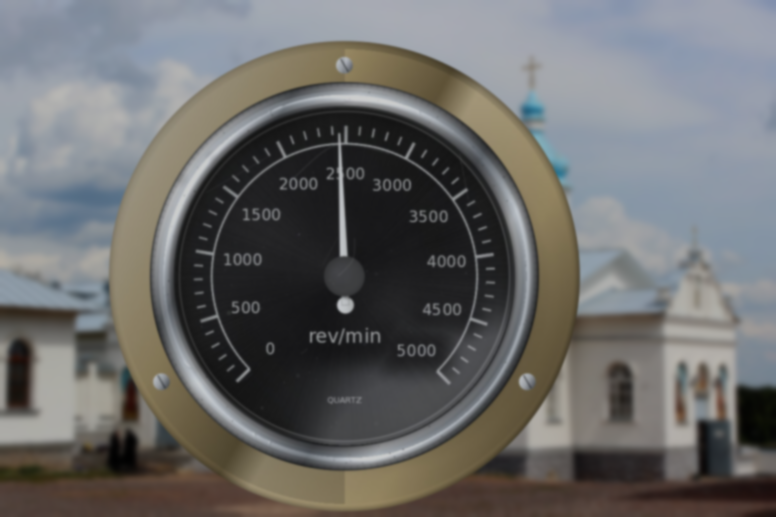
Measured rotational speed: 2450 rpm
